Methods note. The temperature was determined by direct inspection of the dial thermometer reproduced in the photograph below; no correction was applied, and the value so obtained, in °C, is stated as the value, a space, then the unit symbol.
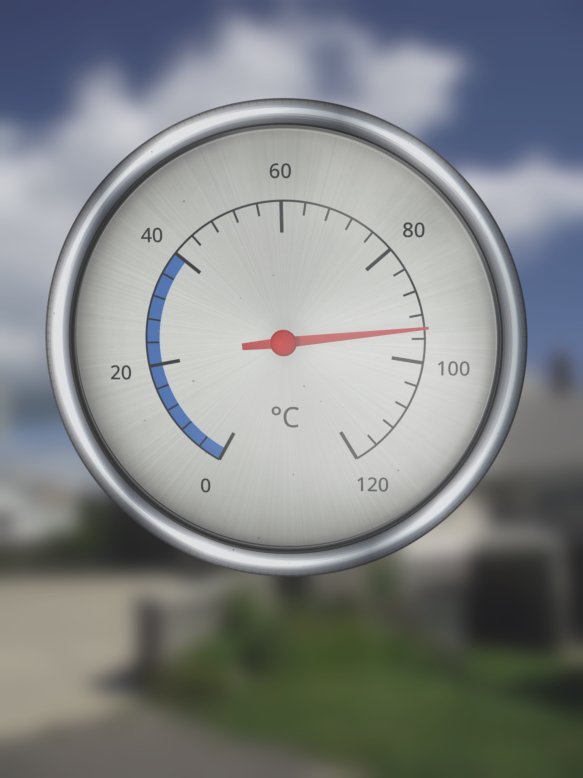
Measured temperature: 94 °C
